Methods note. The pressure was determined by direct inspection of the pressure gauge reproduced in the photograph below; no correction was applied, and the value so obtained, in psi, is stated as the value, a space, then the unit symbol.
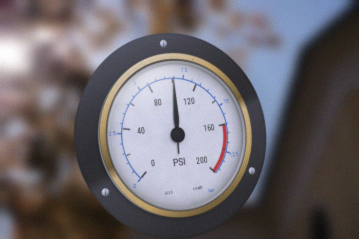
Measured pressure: 100 psi
